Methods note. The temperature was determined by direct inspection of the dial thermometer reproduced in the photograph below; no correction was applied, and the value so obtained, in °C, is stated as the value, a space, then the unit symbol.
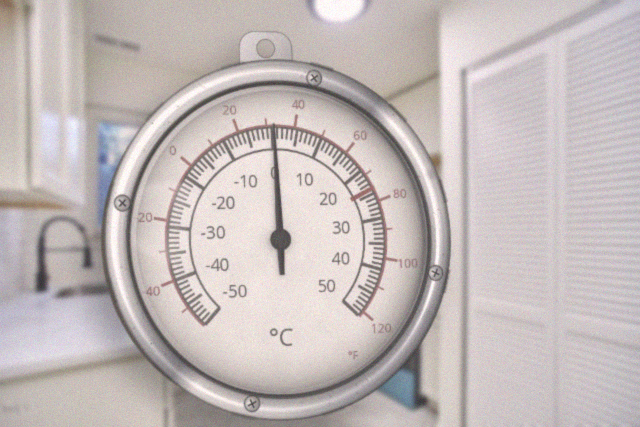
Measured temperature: 0 °C
